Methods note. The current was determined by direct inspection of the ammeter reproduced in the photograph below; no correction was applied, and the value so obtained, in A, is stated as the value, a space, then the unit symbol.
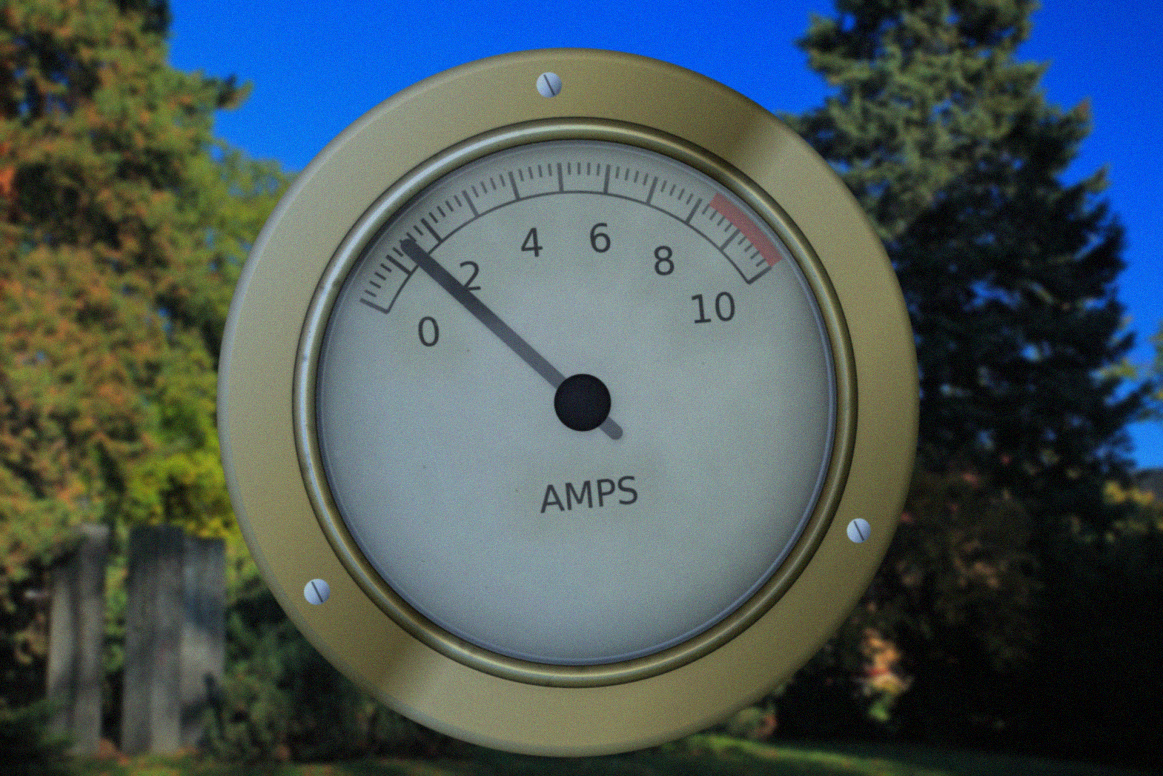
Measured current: 1.4 A
